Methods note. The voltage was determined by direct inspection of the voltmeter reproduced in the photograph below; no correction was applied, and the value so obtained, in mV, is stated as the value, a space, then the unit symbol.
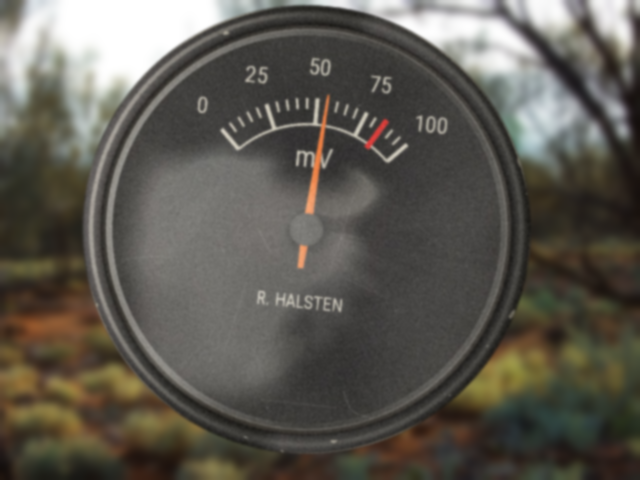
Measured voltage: 55 mV
